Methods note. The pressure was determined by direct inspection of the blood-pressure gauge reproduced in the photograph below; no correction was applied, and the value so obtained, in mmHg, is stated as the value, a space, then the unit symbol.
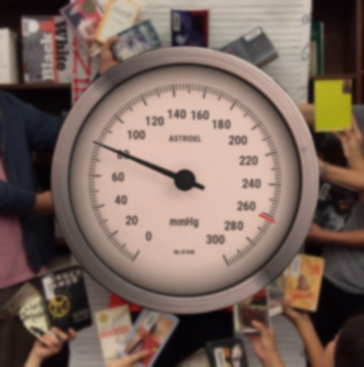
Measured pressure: 80 mmHg
